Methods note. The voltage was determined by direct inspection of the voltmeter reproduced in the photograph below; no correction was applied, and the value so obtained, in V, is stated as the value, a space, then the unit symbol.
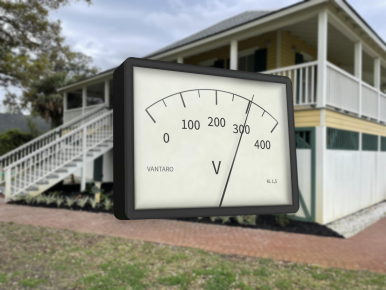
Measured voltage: 300 V
